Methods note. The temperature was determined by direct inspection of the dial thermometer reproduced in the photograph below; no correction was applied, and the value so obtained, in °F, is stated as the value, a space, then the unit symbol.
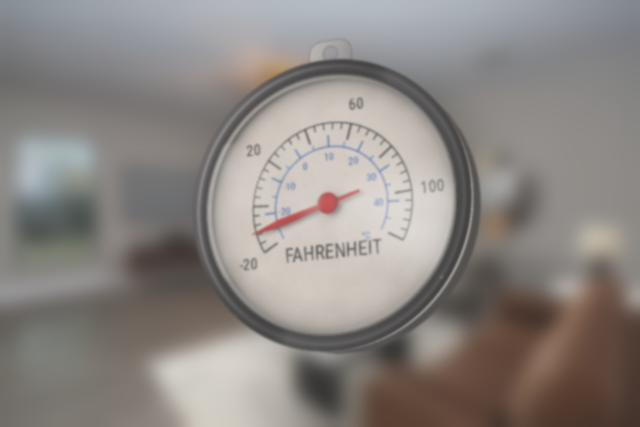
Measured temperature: -12 °F
